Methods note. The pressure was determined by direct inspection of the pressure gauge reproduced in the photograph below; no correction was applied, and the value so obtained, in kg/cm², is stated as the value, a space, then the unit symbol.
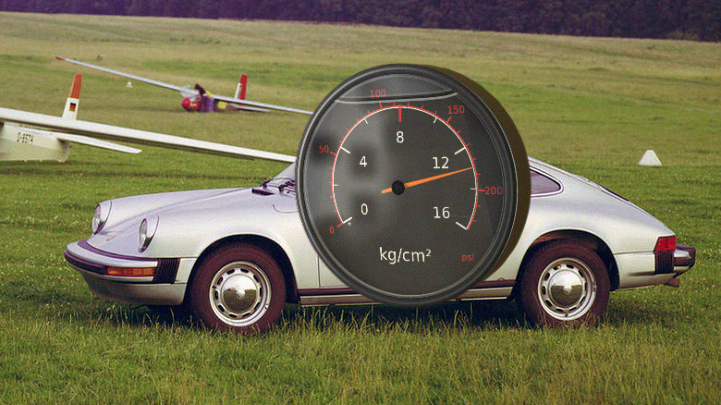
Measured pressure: 13 kg/cm²
